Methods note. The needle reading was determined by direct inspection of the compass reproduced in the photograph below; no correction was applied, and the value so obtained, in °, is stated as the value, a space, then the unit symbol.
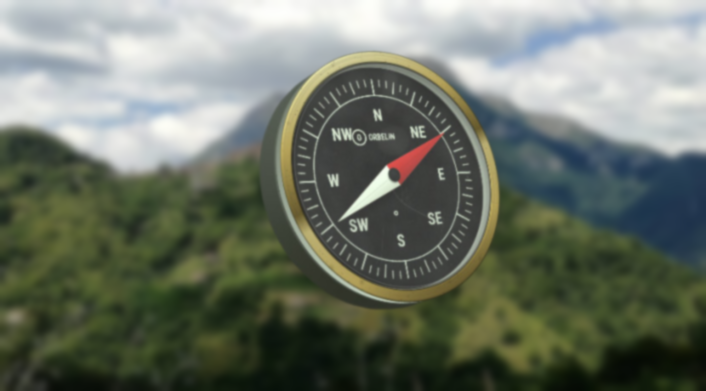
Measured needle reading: 60 °
